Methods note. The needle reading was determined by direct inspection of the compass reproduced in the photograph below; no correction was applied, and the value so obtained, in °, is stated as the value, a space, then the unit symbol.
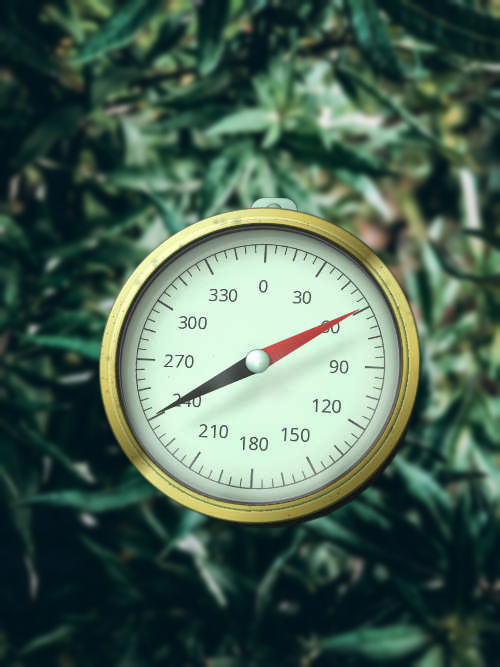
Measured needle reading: 60 °
